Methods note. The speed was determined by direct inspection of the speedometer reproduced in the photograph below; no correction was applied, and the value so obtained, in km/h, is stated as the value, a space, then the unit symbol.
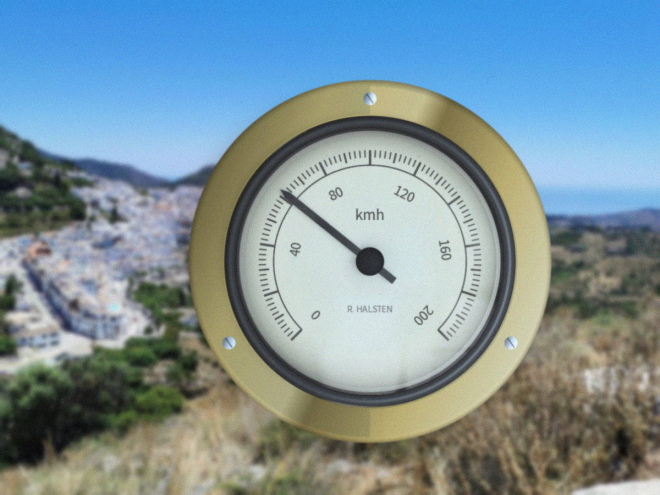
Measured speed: 62 km/h
